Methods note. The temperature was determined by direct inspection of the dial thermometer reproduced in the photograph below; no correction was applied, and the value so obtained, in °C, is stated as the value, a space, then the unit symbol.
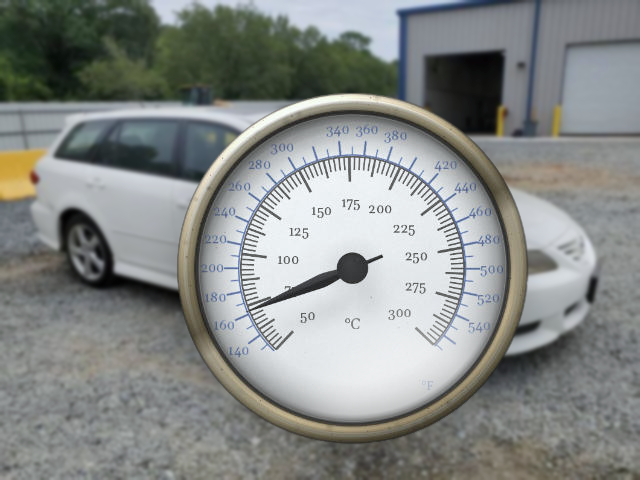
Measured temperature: 72.5 °C
